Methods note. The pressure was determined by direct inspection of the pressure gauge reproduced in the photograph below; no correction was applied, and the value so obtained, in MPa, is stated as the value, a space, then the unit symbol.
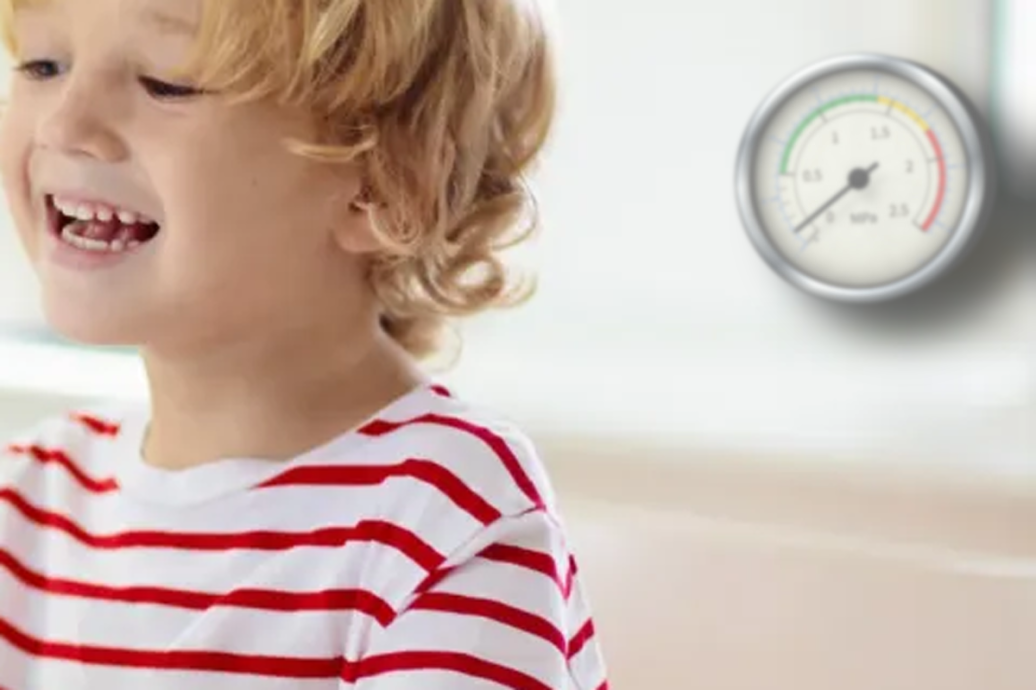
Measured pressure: 0.1 MPa
